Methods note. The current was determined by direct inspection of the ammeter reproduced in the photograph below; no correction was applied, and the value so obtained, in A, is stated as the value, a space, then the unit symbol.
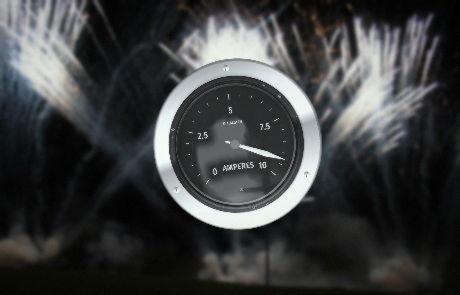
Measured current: 9.25 A
